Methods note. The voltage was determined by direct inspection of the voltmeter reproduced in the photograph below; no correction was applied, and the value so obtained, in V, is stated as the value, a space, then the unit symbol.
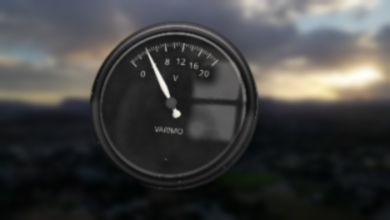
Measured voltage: 4 V
